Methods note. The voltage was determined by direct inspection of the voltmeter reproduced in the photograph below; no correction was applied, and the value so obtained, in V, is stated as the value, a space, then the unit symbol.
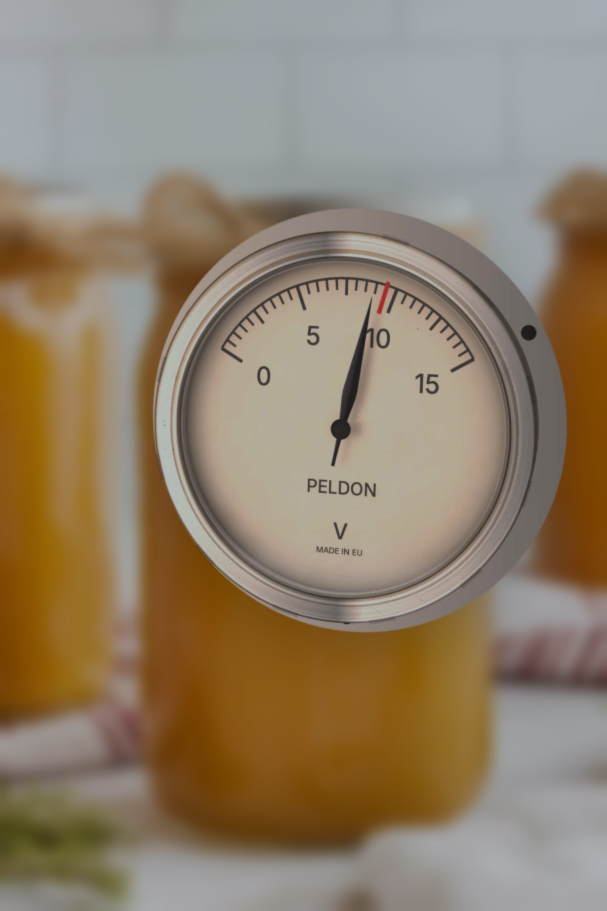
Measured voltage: 9 V
